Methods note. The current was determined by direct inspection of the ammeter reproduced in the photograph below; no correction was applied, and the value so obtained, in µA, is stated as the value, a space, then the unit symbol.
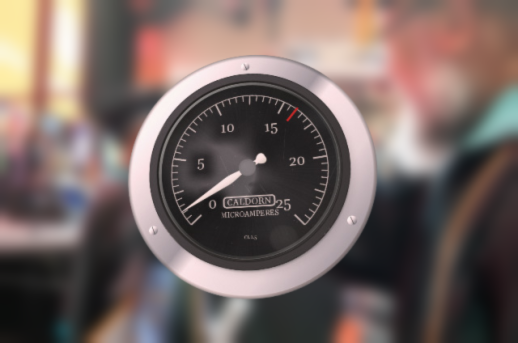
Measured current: 1 µA
